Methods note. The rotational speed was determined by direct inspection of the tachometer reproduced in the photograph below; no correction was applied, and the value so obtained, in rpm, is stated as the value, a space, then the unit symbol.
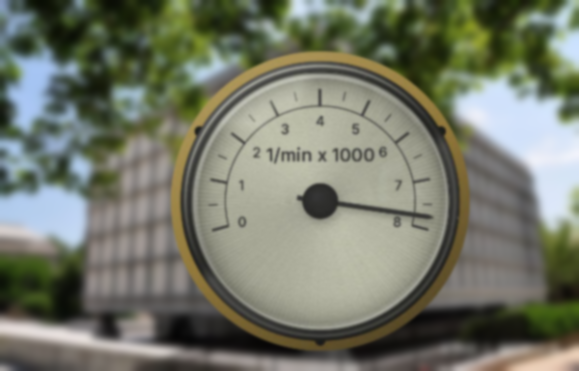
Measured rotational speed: 7750 rpm
